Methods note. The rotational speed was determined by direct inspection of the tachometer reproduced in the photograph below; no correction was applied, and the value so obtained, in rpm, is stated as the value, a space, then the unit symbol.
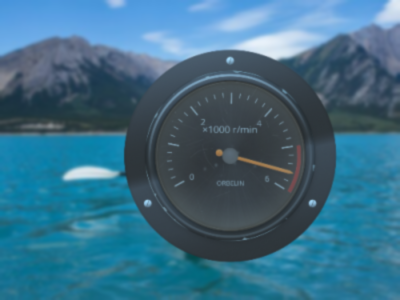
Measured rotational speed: 5600 rpm
